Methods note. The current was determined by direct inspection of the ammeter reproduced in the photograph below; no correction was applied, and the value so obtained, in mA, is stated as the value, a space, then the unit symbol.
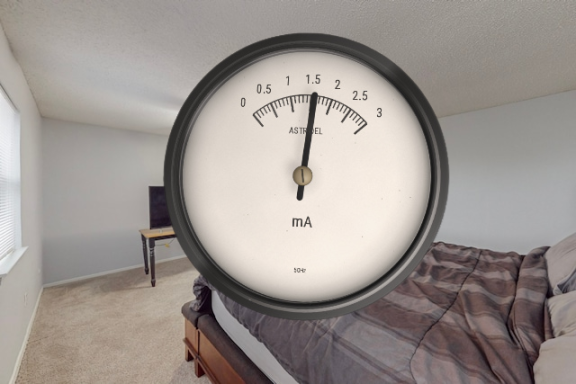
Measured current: 1.6 mA
